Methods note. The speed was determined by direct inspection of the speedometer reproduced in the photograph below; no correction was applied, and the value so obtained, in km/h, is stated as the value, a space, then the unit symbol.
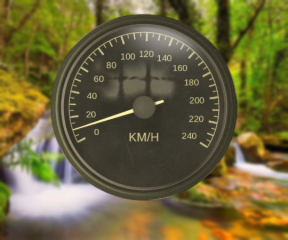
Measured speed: 10 km/h
